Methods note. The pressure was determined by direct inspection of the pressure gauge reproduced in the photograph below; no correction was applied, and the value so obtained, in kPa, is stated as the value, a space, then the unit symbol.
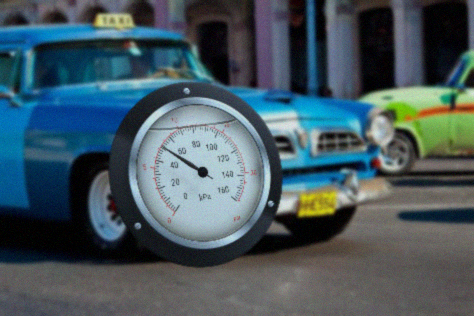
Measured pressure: 50 kPa
